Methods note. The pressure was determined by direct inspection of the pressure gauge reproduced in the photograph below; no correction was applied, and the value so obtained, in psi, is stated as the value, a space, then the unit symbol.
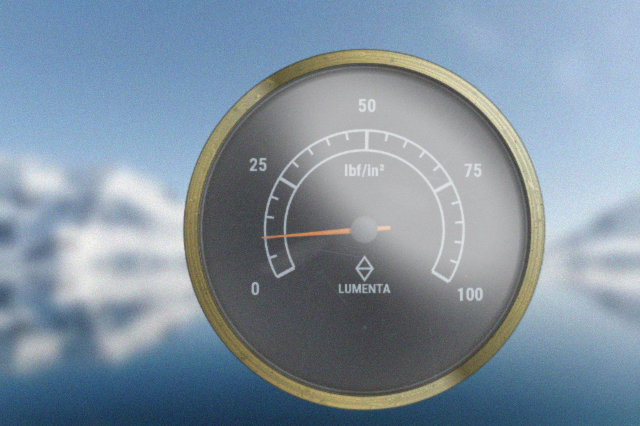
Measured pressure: 10 psi
